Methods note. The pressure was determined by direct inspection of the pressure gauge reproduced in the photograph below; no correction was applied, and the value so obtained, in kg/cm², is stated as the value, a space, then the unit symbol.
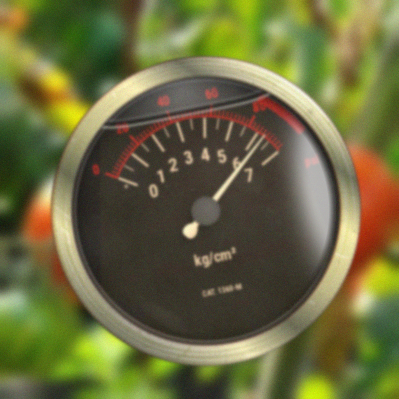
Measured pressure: 6.25 kg/cm²
